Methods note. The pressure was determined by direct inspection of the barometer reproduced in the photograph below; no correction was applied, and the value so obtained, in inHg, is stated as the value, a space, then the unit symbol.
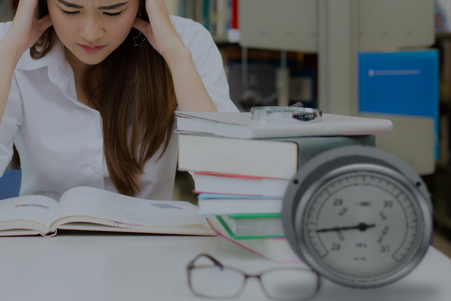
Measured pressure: 28.4 inHg
